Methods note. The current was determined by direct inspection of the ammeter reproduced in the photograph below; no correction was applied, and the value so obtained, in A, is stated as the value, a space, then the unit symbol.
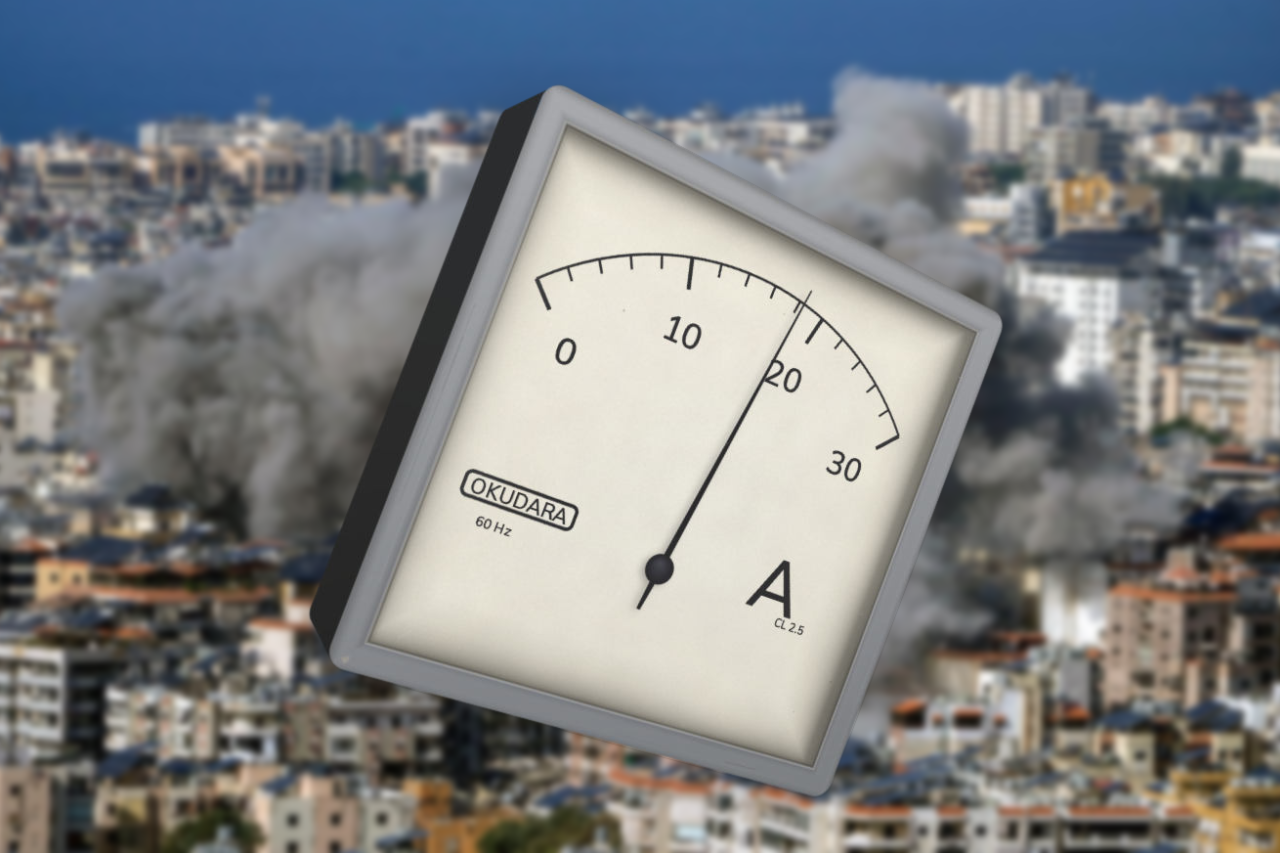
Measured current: 18 A
